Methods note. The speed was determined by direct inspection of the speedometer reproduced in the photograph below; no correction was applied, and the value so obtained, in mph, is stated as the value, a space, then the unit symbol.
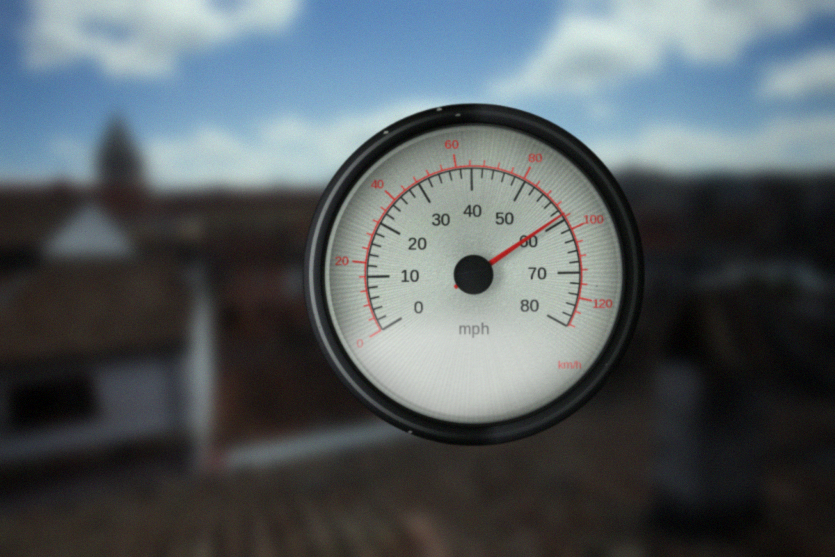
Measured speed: 59 mph
